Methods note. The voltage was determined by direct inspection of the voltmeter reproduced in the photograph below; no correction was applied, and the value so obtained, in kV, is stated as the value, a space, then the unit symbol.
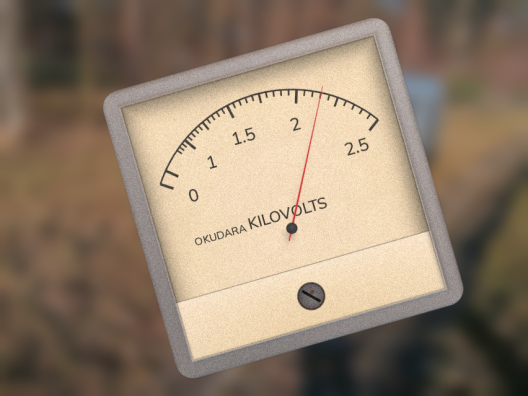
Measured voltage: 2.15 kV
